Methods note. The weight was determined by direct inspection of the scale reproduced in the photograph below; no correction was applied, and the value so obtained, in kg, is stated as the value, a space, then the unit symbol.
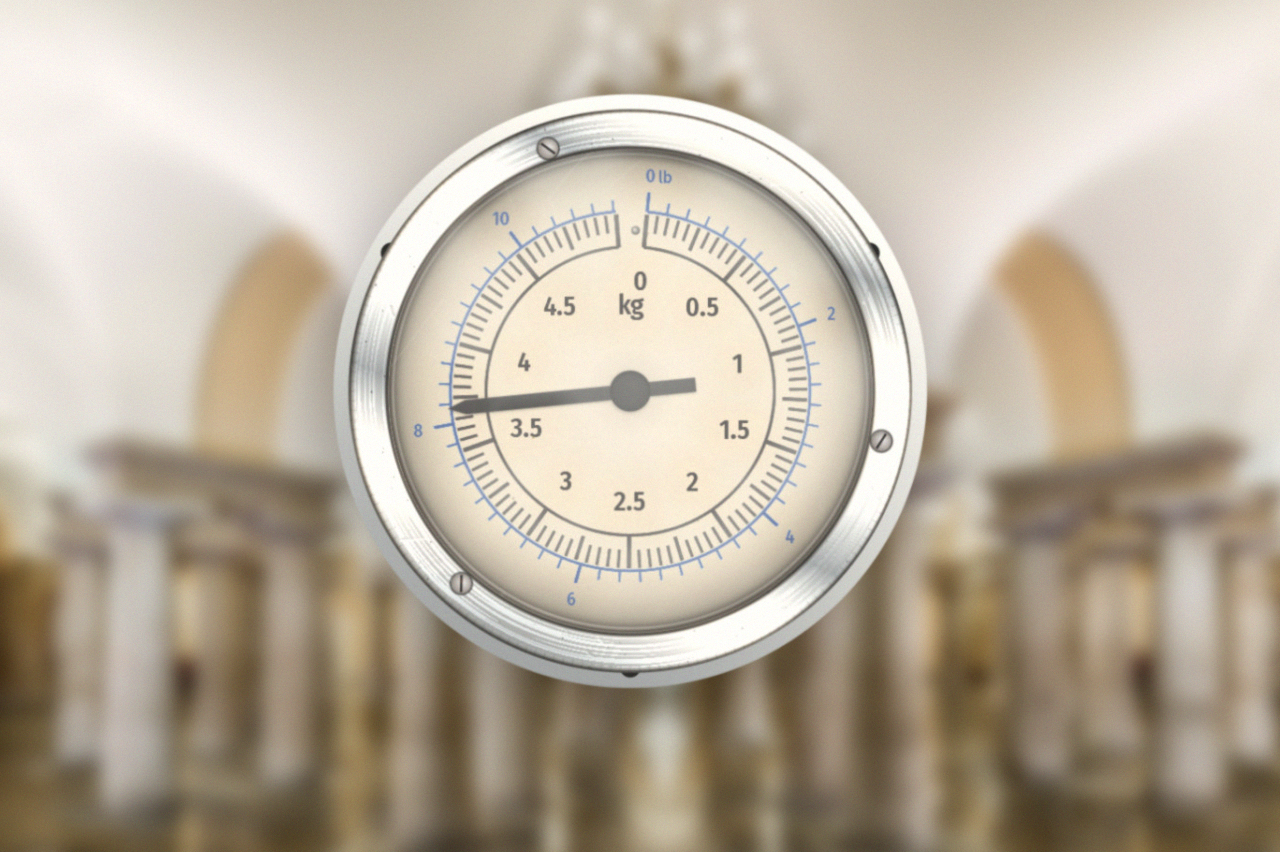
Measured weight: 3.7 kg
